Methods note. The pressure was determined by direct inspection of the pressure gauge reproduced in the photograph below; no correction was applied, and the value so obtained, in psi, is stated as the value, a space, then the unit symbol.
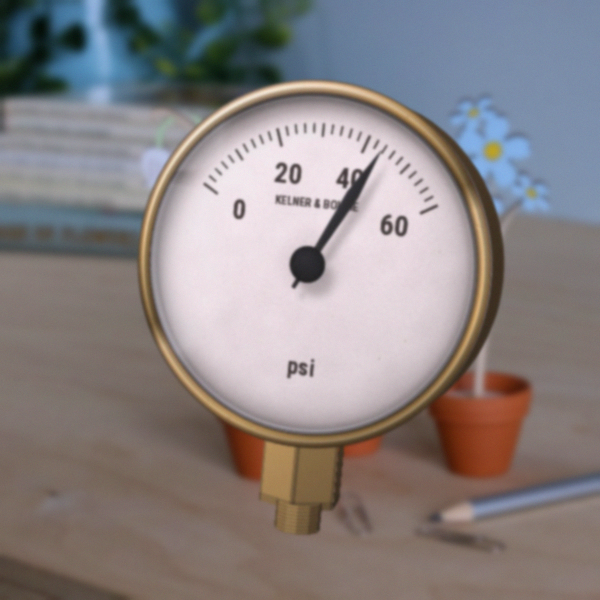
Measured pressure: 44 psi
